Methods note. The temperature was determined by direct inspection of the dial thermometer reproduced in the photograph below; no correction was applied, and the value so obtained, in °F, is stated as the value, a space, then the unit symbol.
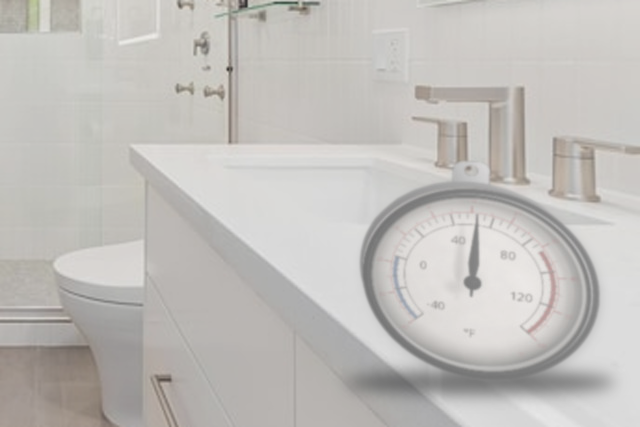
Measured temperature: 52 °F
